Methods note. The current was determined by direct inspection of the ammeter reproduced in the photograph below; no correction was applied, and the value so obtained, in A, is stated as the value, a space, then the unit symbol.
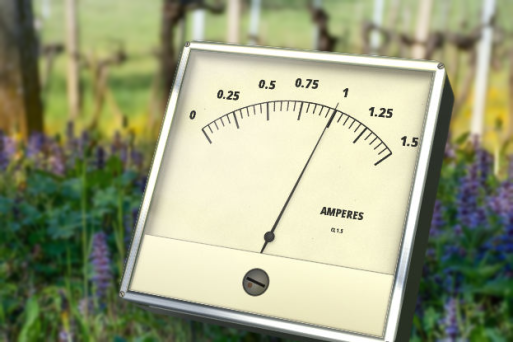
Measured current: 1 A
